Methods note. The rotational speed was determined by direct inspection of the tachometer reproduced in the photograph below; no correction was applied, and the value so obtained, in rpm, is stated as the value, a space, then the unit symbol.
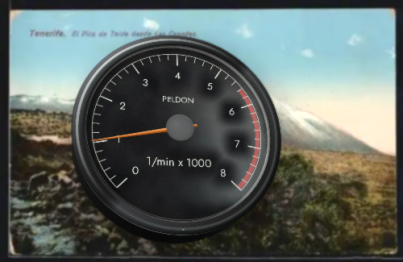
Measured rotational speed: 1000 rpm
